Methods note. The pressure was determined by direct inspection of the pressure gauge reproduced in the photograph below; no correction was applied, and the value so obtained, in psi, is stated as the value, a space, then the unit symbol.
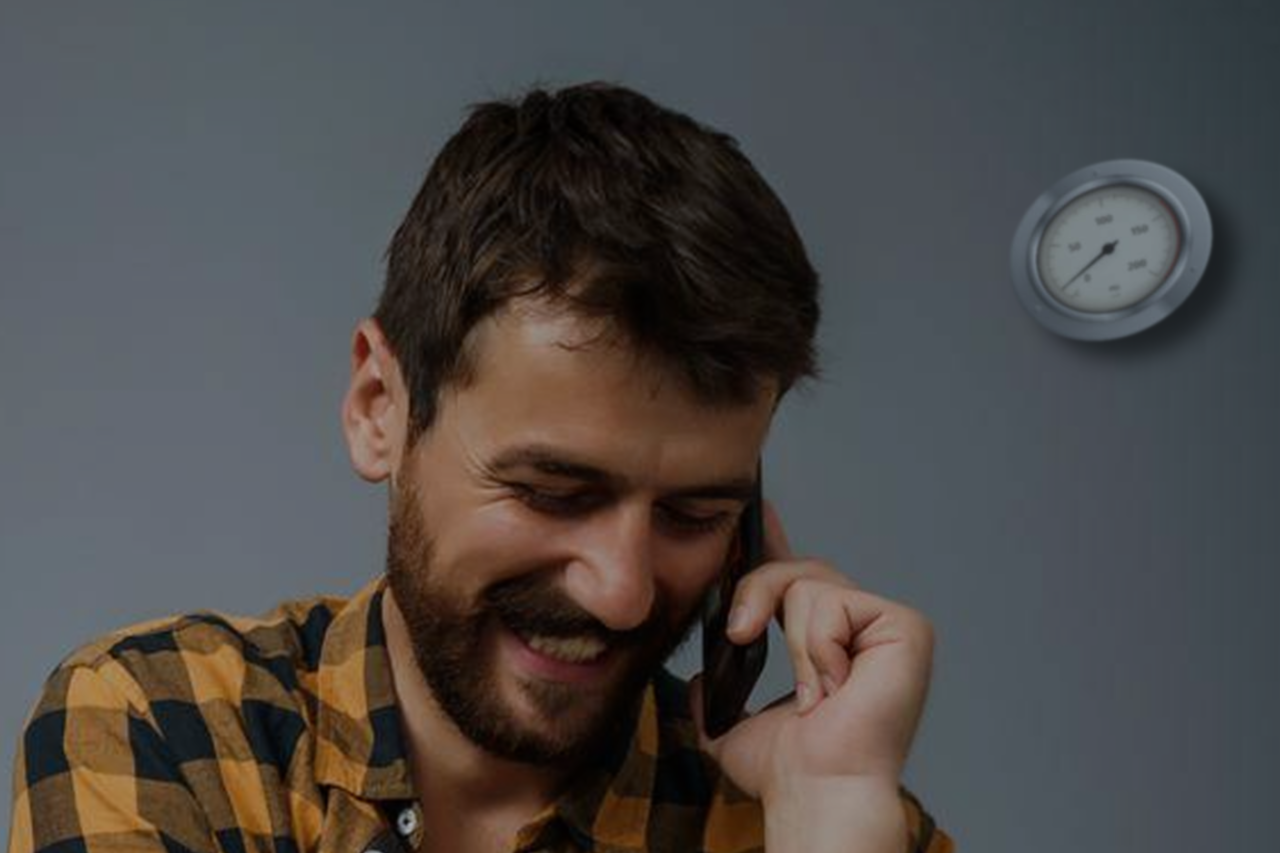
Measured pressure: 10 psi
